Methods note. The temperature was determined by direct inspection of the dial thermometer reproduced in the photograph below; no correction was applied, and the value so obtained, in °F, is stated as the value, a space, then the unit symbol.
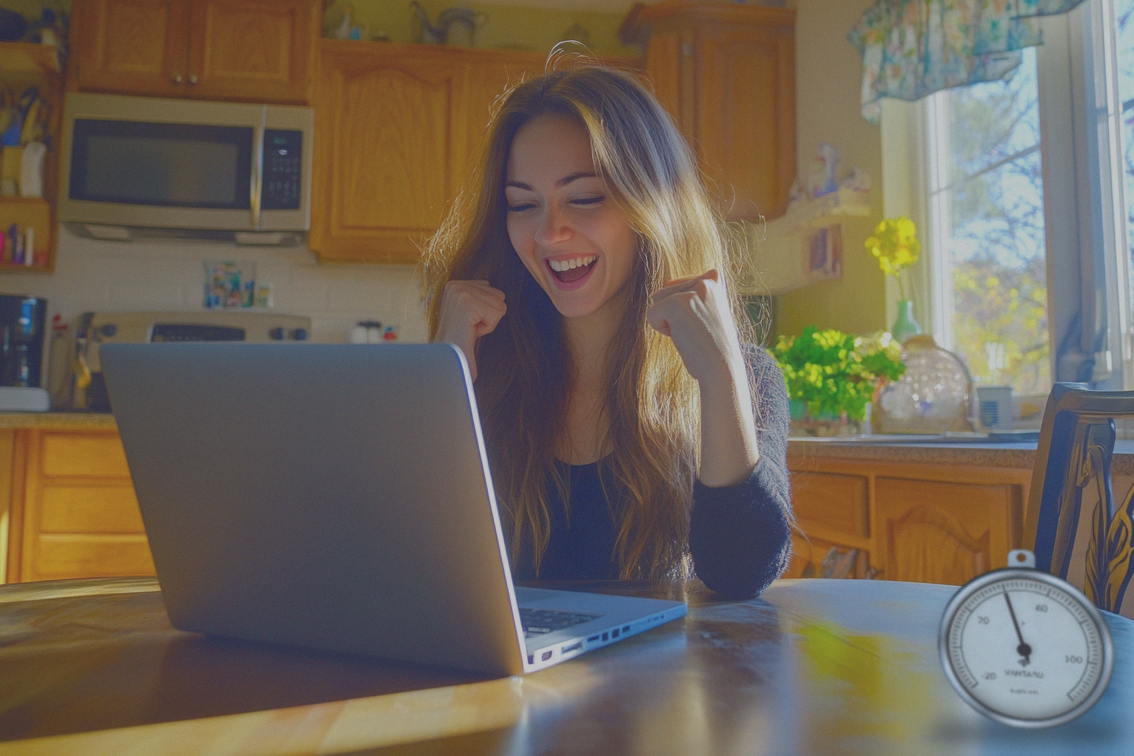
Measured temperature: 40 °F
